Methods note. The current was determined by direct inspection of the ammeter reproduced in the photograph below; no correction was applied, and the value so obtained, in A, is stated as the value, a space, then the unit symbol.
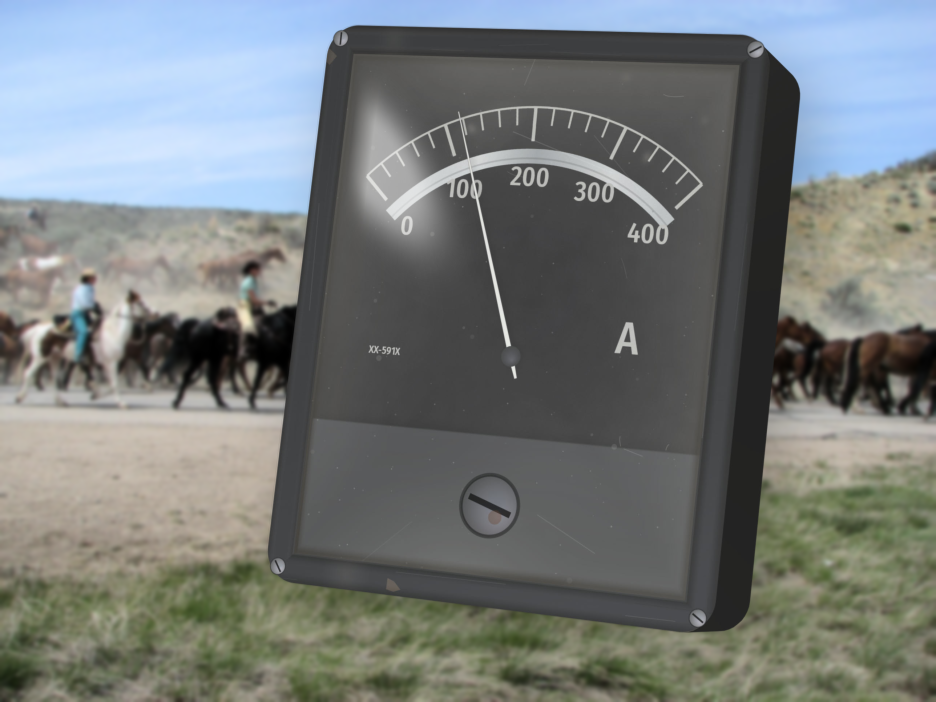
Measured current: 120 A
